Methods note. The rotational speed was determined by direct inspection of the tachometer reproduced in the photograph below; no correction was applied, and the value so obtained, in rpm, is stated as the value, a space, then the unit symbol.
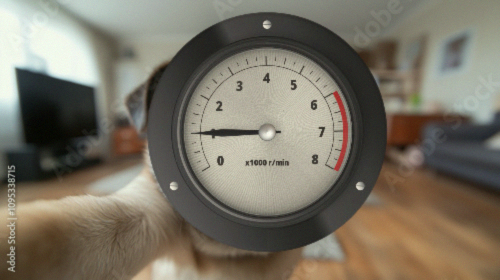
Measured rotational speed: 1000 rpm
